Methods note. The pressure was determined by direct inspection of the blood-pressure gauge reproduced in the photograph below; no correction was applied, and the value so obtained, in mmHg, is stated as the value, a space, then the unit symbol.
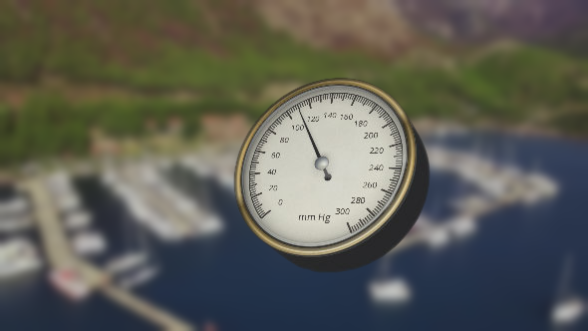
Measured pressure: 110 mmHg
